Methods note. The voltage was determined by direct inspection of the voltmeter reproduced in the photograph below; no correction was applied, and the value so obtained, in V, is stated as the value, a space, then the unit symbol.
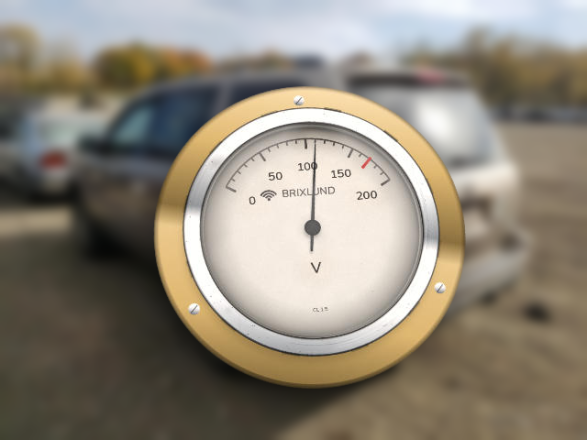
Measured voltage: 110 V
